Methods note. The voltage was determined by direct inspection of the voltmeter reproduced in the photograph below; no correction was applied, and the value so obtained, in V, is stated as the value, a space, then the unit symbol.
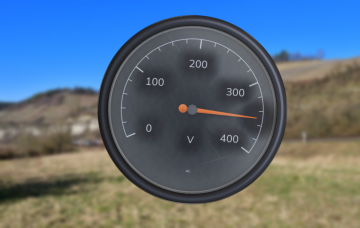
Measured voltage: 350 V
